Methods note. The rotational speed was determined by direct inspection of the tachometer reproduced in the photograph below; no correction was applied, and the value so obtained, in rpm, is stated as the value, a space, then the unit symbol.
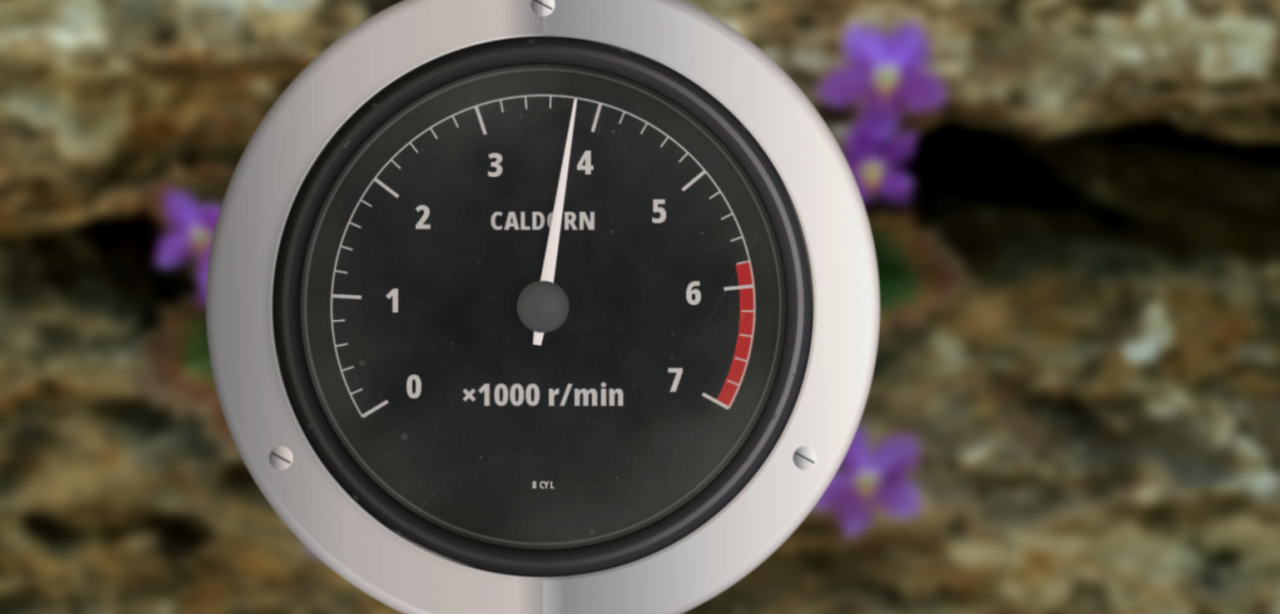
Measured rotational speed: 3800 rpm
